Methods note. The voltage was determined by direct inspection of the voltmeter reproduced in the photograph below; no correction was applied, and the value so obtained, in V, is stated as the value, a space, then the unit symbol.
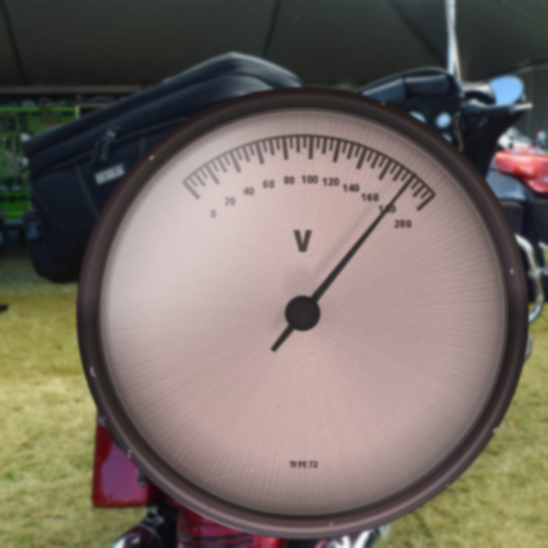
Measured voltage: 180 V
